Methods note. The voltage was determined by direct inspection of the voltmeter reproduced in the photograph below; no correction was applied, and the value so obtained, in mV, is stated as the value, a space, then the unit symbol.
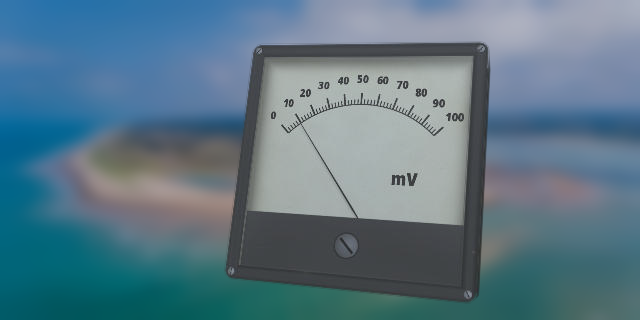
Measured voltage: 10 mV
